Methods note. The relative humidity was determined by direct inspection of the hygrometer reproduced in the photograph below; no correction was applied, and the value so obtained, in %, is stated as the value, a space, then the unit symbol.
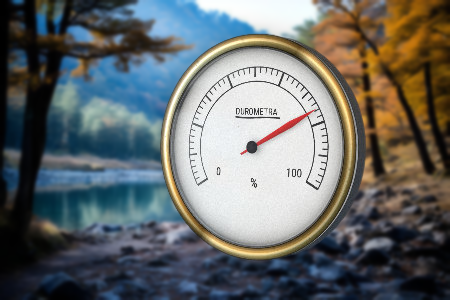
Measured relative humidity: 76 %
